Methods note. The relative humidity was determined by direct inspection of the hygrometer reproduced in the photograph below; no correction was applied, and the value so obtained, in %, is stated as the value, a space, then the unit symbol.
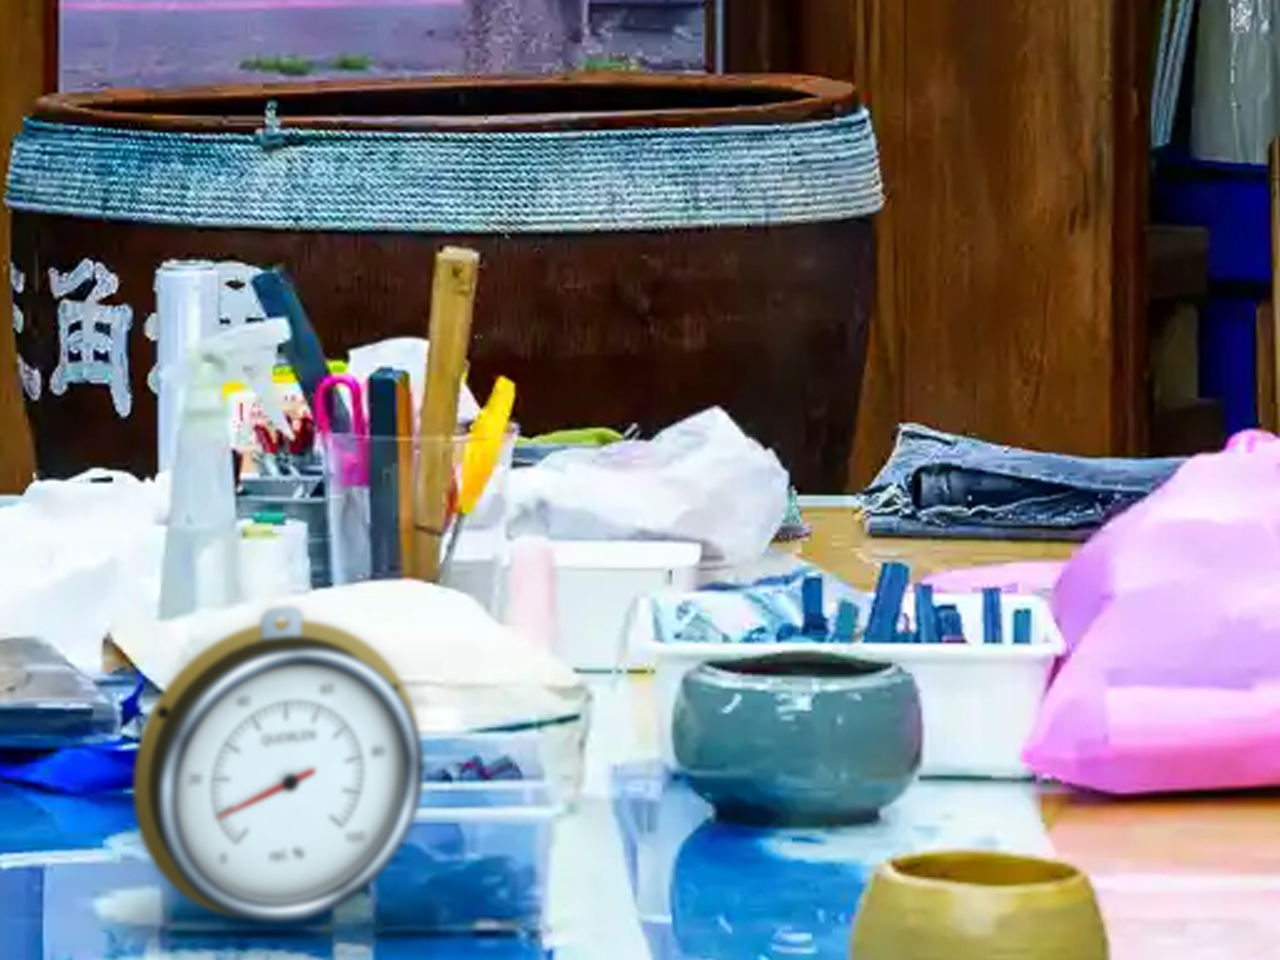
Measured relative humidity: 10 %
